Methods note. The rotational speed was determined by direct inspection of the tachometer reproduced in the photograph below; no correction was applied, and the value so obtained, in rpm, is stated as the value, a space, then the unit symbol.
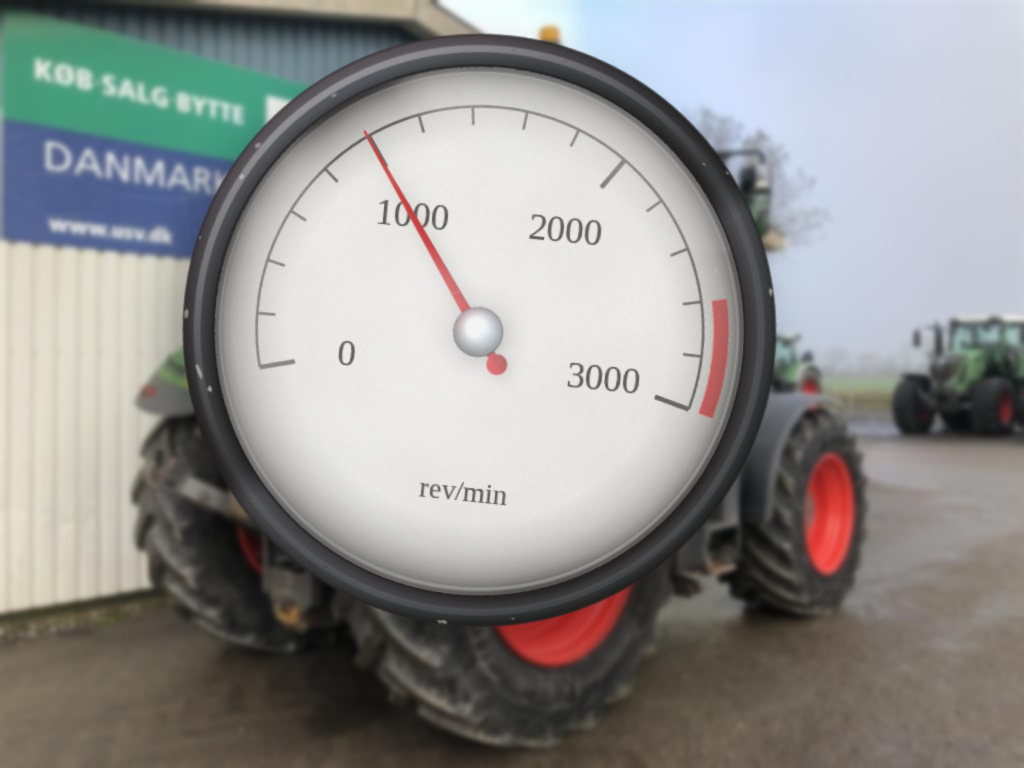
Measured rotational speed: 1000 rpm
